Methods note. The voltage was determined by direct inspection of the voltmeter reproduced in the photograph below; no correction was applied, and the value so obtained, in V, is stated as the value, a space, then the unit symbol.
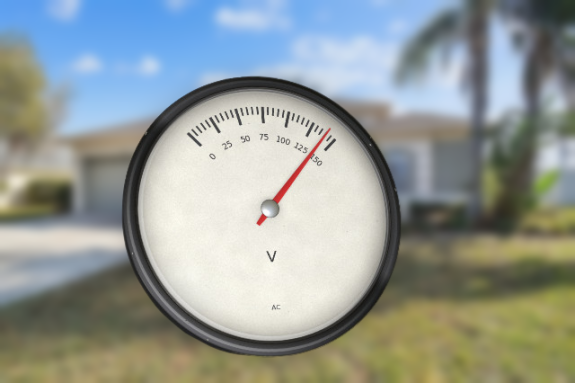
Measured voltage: 140 V
